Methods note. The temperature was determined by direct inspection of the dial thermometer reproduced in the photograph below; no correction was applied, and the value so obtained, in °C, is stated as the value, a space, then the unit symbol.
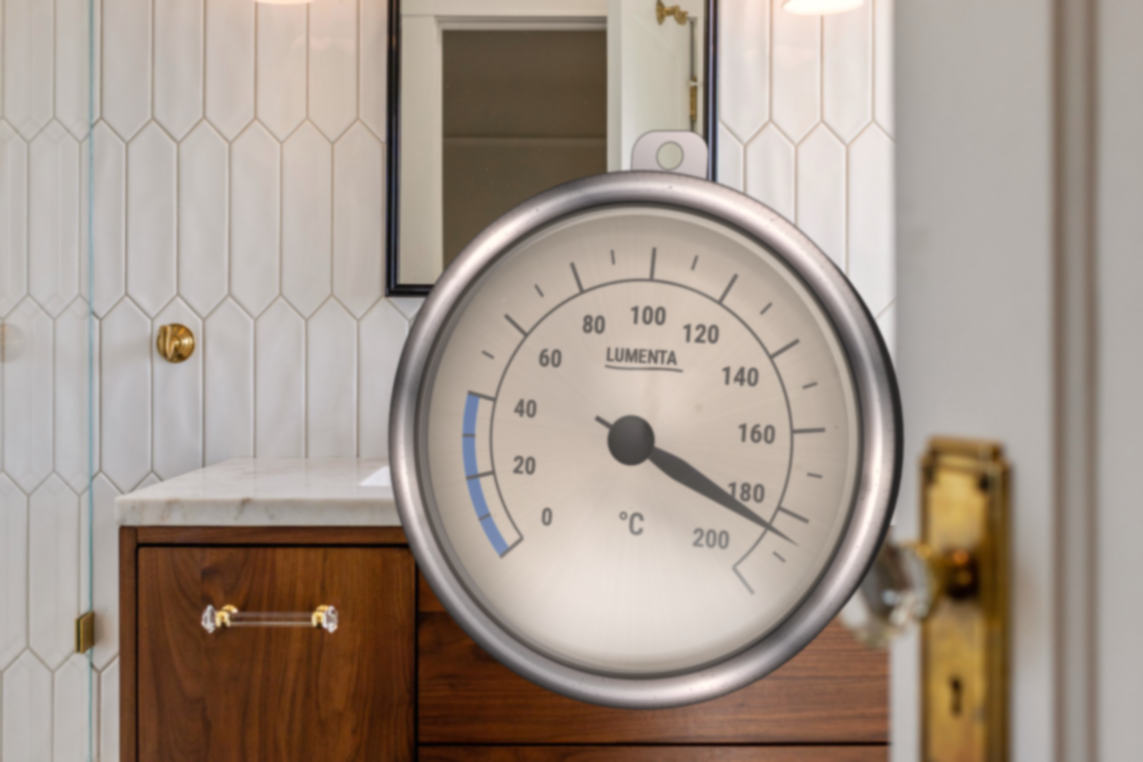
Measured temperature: 185 °C
